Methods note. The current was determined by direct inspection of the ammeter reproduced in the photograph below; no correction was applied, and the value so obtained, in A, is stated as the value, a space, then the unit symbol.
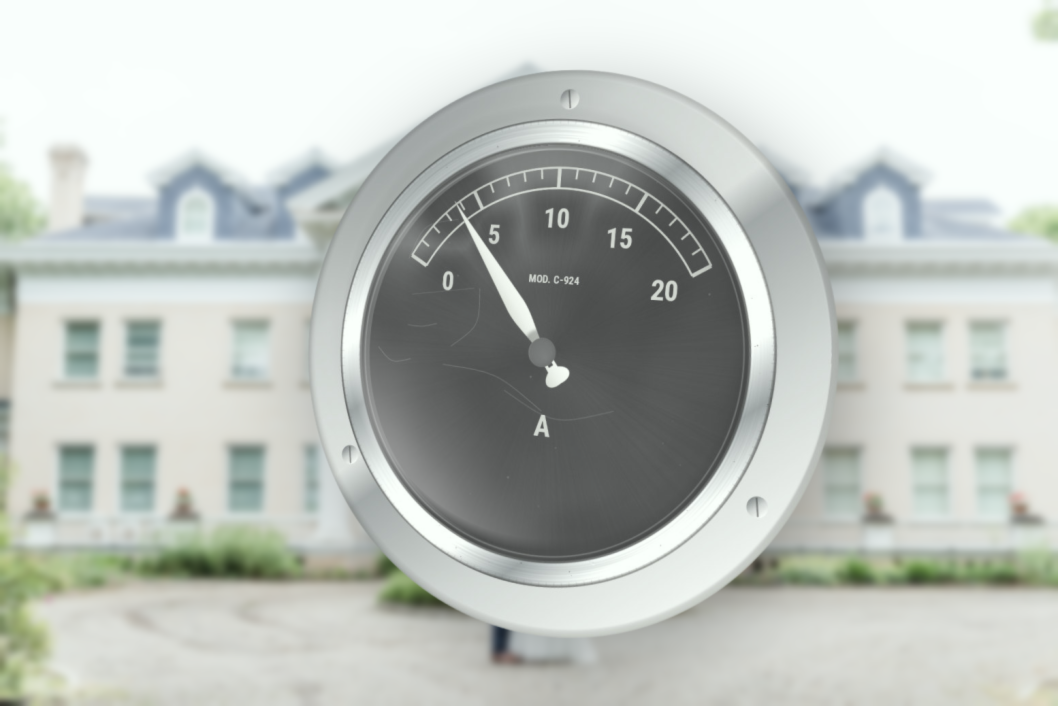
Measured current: 4 A
